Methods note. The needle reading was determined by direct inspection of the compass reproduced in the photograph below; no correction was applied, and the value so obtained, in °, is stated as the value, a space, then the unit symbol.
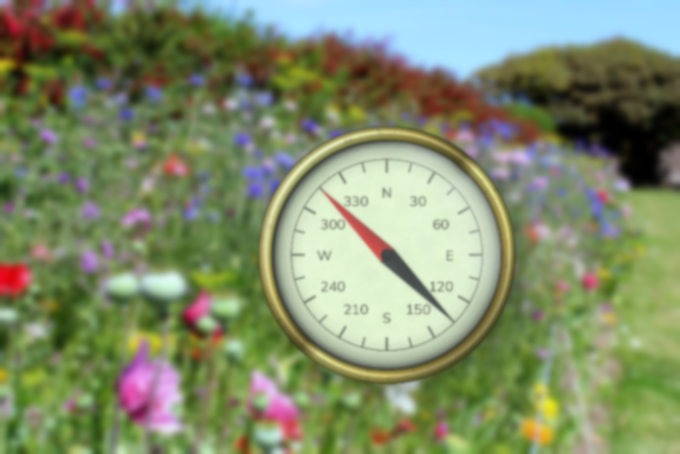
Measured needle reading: 315 °
